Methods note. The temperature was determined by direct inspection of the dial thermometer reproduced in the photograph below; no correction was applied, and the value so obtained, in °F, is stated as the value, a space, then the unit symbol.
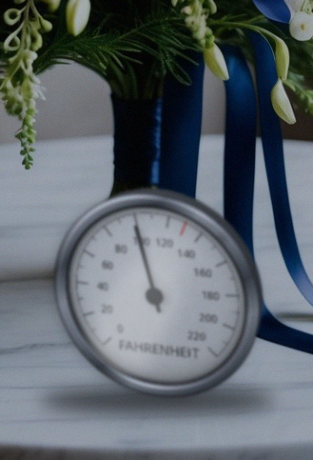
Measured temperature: 100 °F
